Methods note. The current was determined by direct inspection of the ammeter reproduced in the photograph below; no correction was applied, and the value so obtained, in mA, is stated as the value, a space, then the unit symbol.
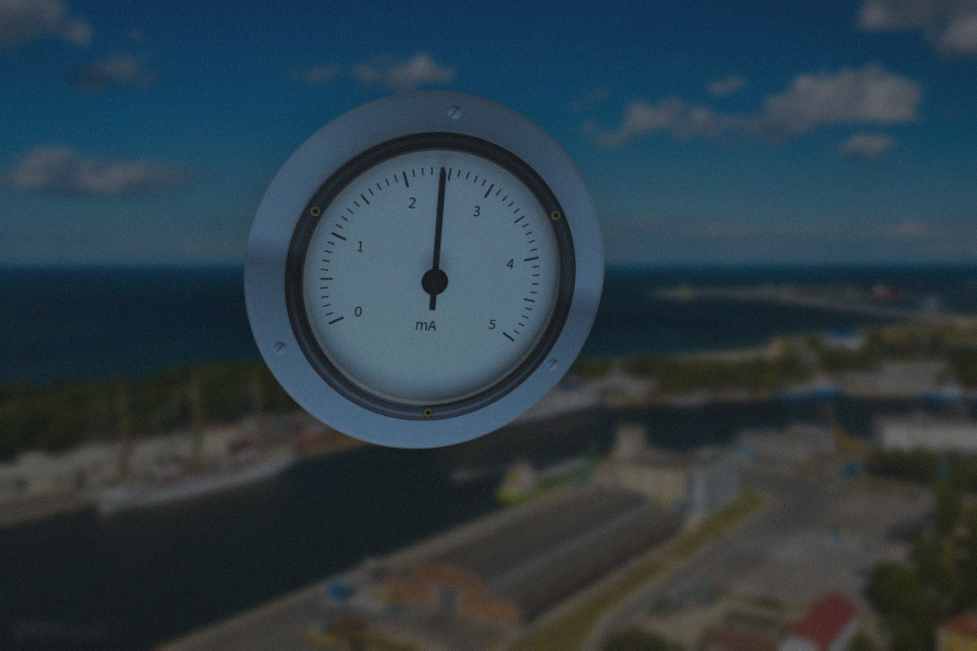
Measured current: 2.4 mA
